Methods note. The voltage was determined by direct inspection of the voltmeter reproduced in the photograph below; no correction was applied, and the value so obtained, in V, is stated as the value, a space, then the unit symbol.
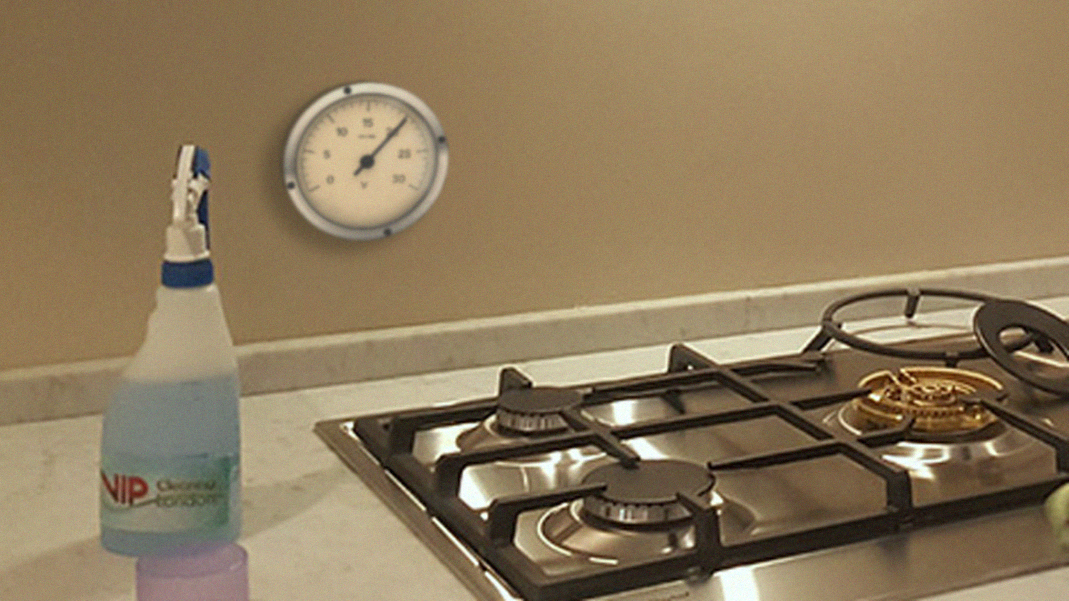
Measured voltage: 20 V
